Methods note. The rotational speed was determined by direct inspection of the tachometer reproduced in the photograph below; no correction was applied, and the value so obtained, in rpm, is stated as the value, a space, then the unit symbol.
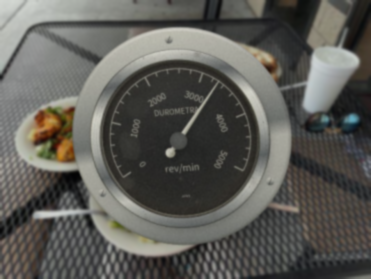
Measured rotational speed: 3300 rpm
